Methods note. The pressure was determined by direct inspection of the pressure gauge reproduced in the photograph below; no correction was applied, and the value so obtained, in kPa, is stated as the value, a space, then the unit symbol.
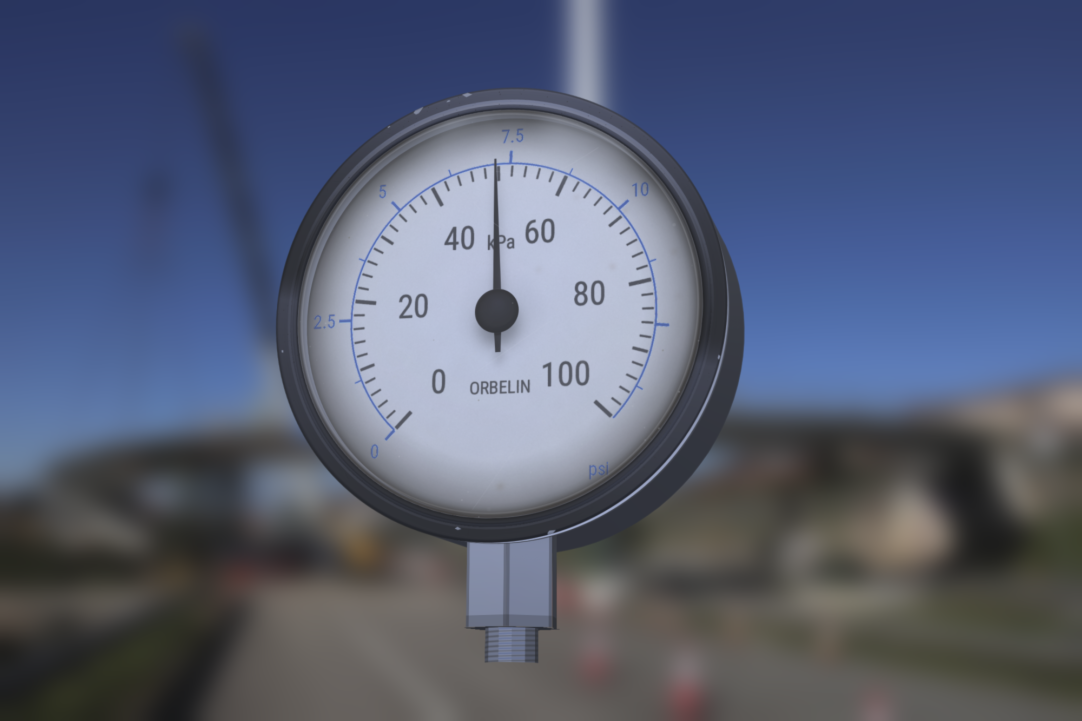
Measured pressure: 50 kPa
